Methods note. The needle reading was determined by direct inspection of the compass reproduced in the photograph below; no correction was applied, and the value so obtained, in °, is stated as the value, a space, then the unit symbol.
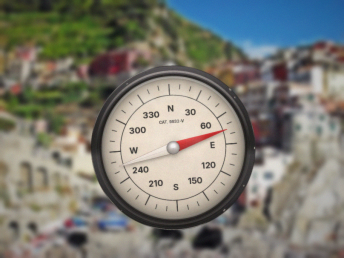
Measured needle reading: 75 °
